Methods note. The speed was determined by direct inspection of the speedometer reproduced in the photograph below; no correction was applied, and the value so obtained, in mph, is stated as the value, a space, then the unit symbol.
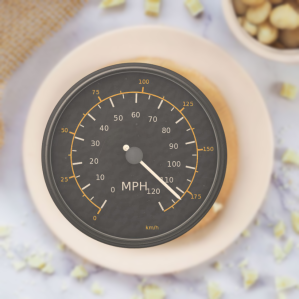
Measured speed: 112.5 mph
